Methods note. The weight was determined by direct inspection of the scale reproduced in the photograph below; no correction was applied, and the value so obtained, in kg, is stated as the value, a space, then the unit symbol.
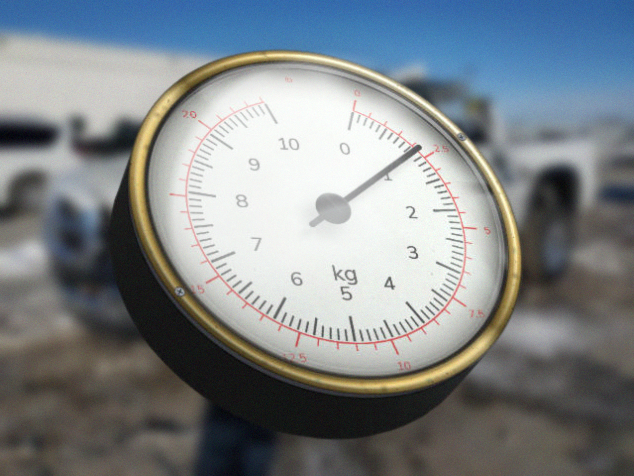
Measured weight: 1 kg
